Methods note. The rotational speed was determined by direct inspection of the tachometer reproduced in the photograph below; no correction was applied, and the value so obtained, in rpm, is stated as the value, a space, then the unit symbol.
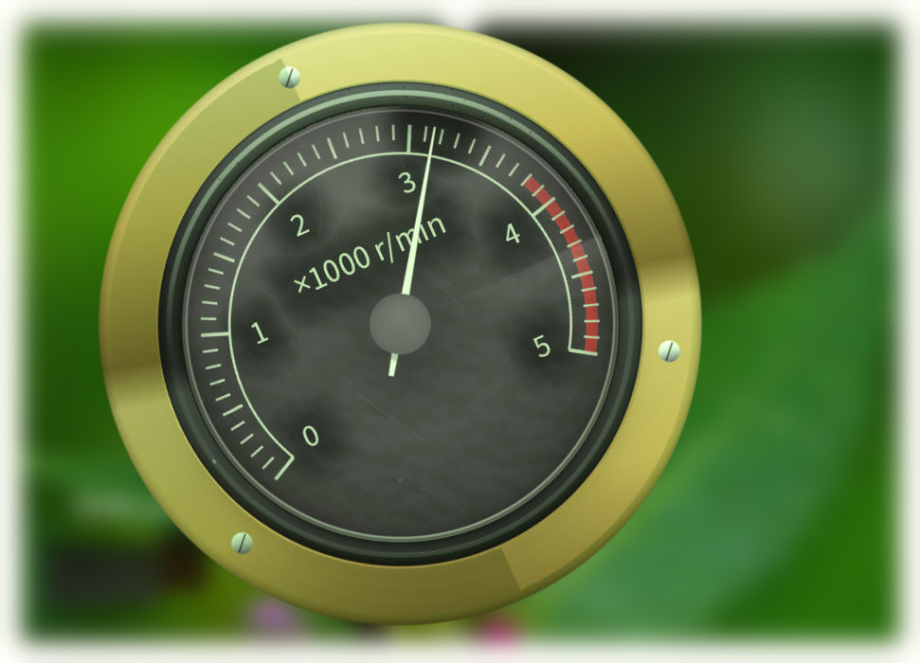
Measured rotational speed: 3150 rpm
